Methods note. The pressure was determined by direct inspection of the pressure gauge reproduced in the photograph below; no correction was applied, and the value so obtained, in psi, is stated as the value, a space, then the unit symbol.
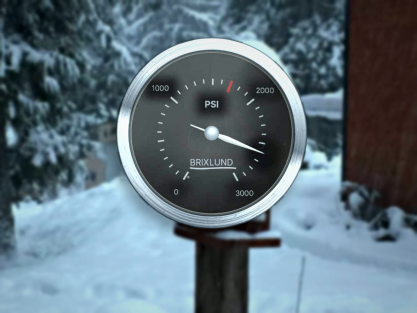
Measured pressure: 2600 psi
